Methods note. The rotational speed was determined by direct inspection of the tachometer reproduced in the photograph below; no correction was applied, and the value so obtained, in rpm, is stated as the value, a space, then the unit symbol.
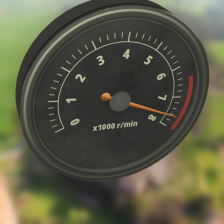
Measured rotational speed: 7600 rpm
